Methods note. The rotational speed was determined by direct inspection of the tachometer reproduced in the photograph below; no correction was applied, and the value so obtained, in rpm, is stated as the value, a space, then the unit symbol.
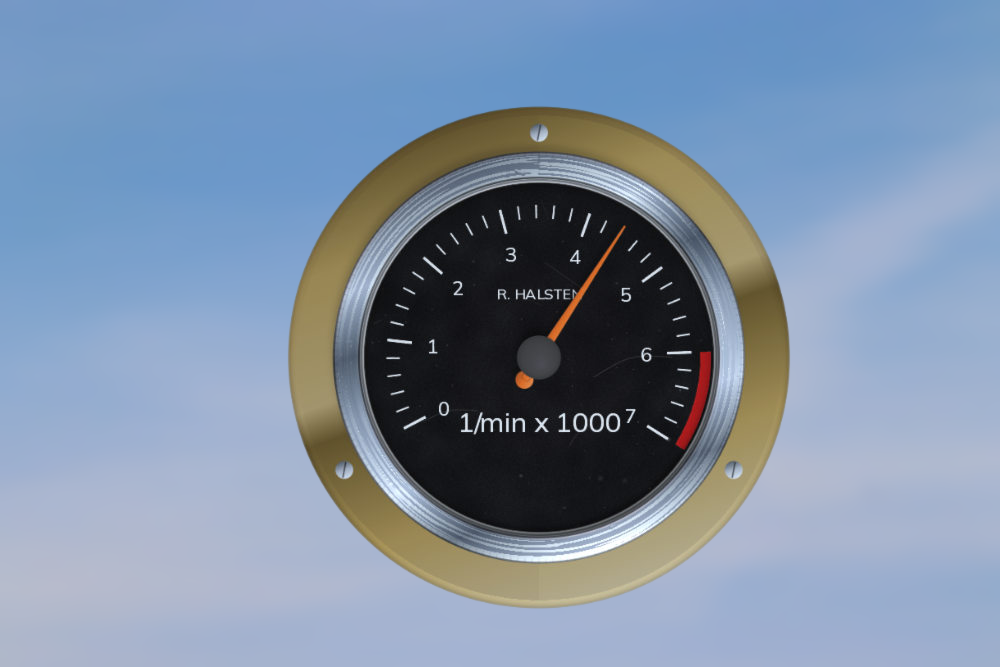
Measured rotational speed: 4400 rpm
